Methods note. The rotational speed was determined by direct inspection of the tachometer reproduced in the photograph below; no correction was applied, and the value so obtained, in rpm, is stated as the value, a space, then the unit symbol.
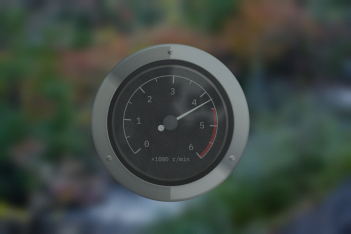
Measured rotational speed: 4250 rpm
